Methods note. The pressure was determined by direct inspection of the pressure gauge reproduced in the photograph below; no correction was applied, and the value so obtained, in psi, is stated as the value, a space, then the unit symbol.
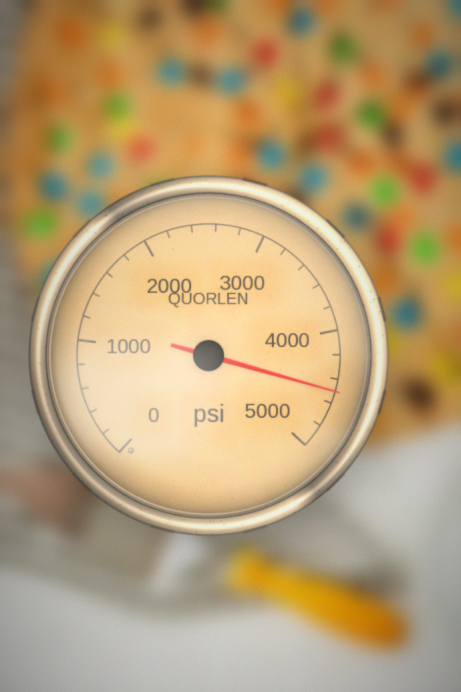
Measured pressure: 4500 psi
